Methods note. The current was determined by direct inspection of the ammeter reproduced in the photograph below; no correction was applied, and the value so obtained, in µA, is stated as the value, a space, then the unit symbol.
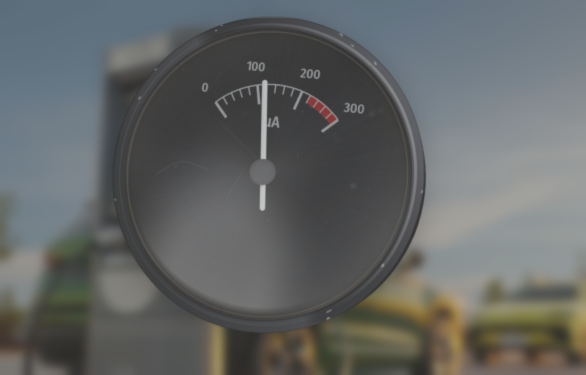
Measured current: 120 µA
